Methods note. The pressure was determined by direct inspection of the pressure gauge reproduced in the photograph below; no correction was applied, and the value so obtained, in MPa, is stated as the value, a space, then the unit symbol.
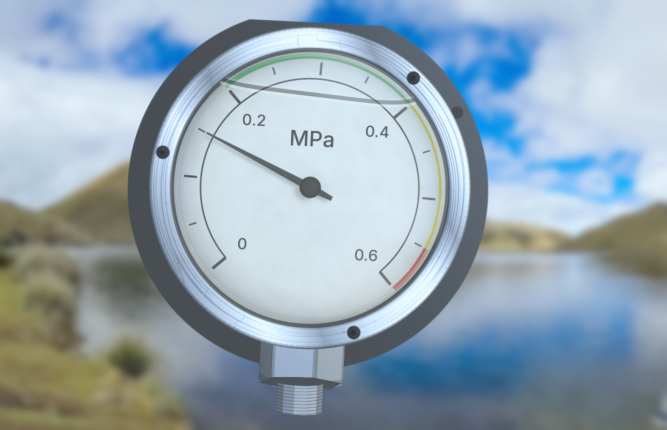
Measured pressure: 0.15 MPa
